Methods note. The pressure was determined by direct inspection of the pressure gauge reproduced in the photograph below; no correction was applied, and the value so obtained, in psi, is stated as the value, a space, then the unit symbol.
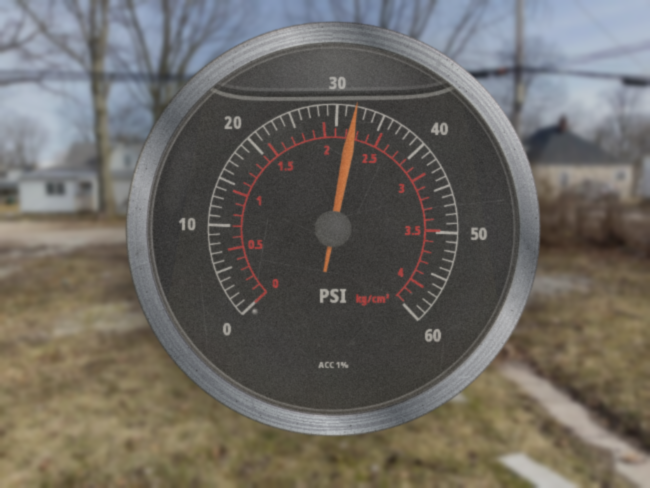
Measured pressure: 32 psi
